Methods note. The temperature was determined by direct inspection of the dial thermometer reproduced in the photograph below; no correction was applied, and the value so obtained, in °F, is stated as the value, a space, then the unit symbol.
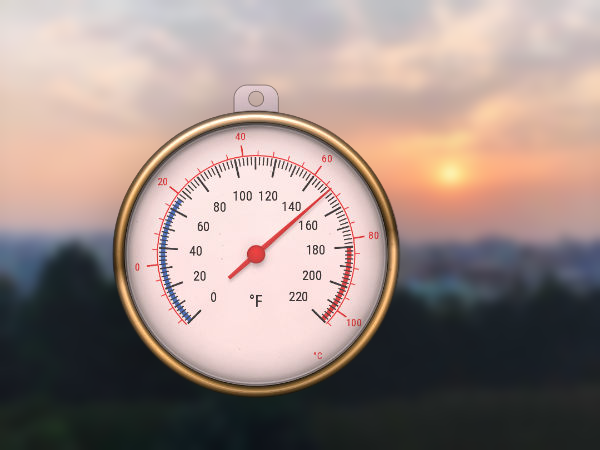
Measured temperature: 150 °F
